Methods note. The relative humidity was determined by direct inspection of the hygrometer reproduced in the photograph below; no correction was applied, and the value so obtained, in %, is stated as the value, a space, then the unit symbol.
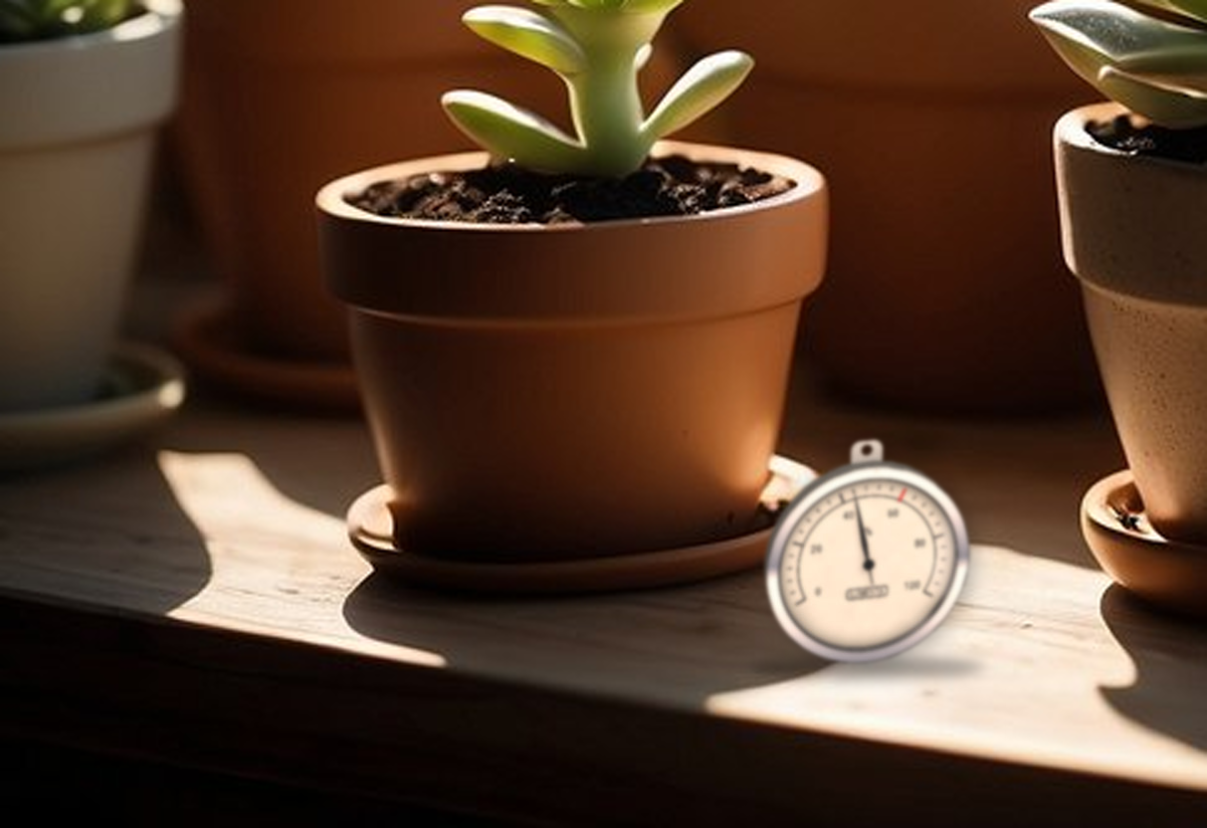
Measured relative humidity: 44 %
